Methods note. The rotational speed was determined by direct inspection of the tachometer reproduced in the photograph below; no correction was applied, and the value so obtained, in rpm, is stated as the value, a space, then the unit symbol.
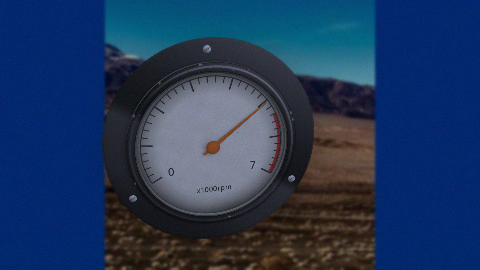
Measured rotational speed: 5000 rpm
